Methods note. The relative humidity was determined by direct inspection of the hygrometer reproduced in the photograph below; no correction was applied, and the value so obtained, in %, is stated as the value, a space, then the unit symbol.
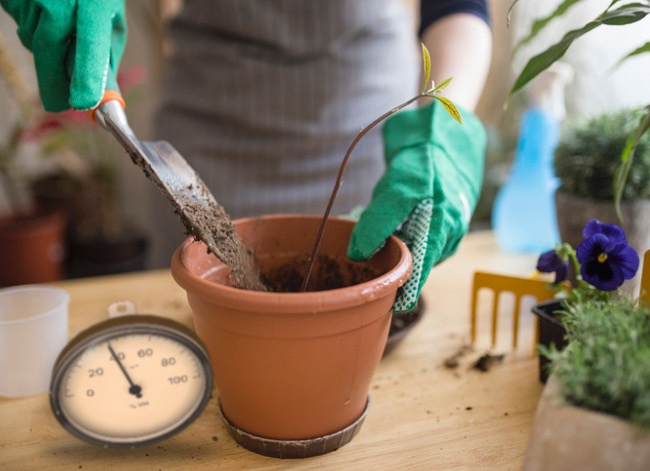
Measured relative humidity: 40 %
